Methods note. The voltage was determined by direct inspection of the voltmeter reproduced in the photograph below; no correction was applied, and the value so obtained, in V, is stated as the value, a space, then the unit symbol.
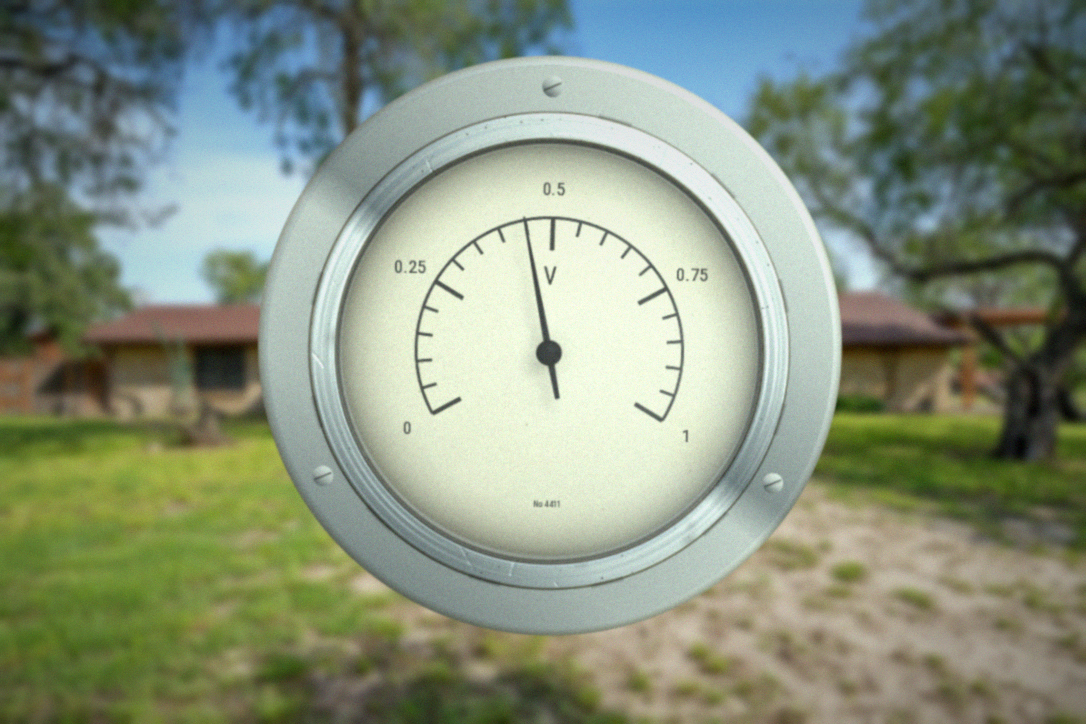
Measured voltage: 0.45 V
